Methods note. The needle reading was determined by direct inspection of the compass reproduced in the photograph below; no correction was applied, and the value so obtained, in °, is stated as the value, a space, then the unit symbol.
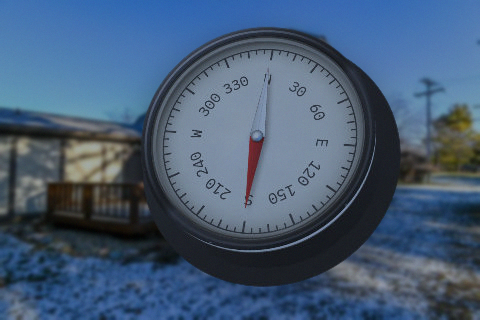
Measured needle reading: 180 °
